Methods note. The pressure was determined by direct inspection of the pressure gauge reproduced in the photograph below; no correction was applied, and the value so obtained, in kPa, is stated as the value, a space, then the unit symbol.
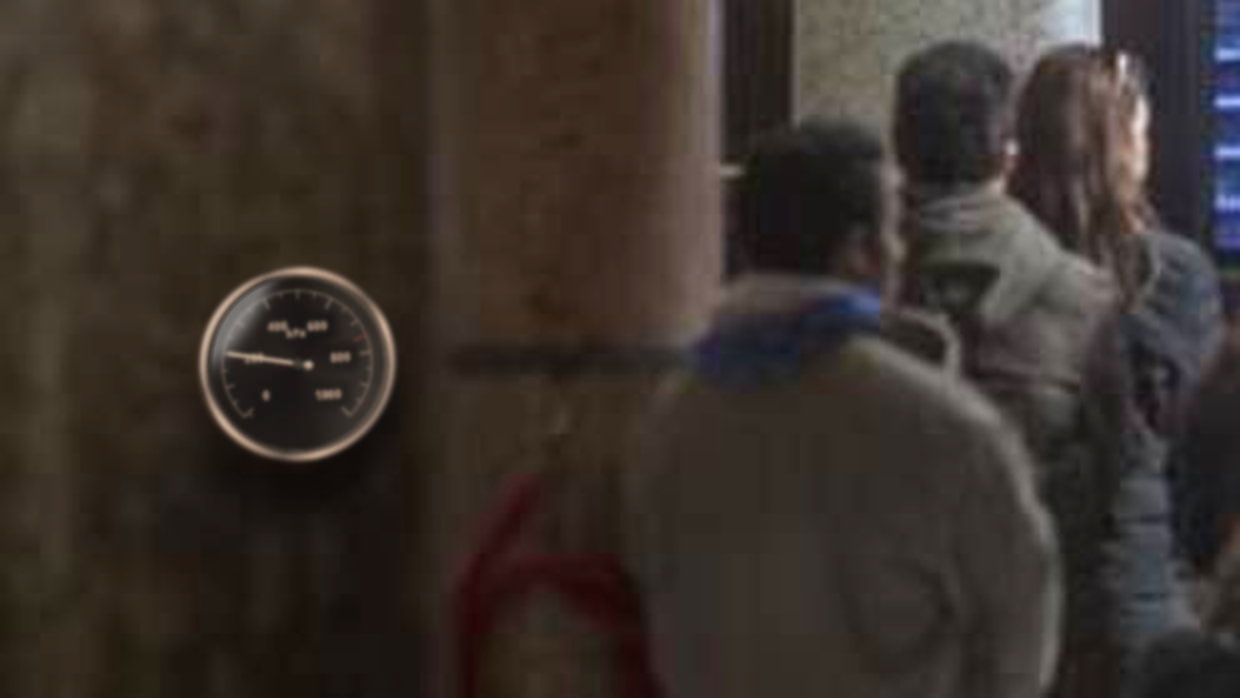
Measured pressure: 200 kPa
